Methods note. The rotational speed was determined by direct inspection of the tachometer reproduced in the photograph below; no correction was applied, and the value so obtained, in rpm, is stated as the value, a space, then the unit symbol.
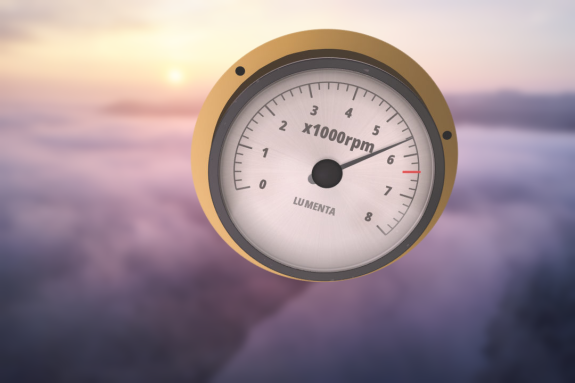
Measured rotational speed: 5600 rpm
